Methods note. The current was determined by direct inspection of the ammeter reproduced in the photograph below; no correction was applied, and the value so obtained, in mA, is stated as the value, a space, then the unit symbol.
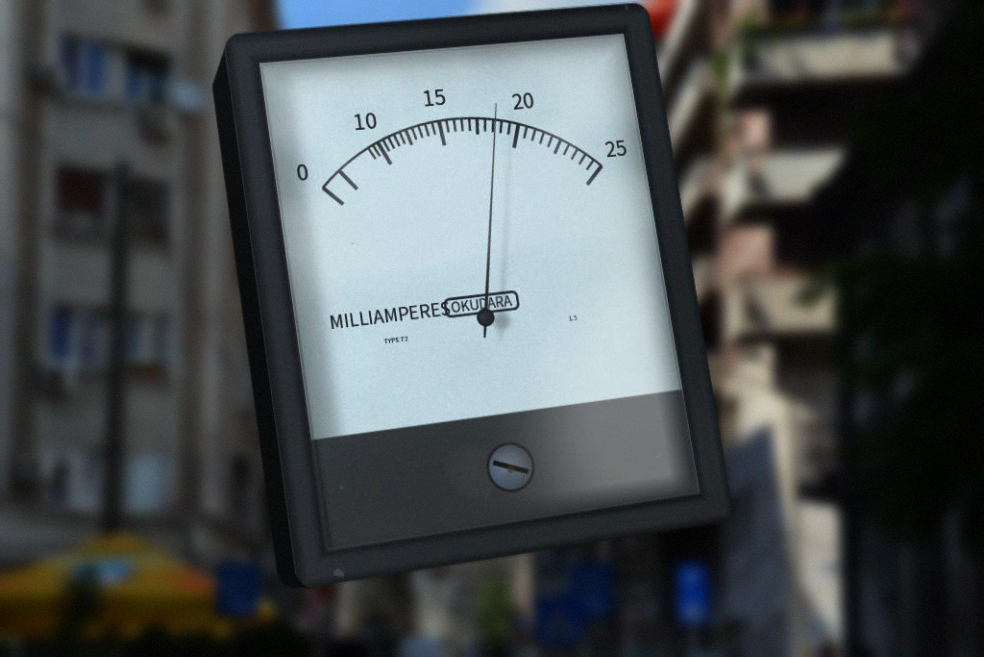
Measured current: 18.5 mA
